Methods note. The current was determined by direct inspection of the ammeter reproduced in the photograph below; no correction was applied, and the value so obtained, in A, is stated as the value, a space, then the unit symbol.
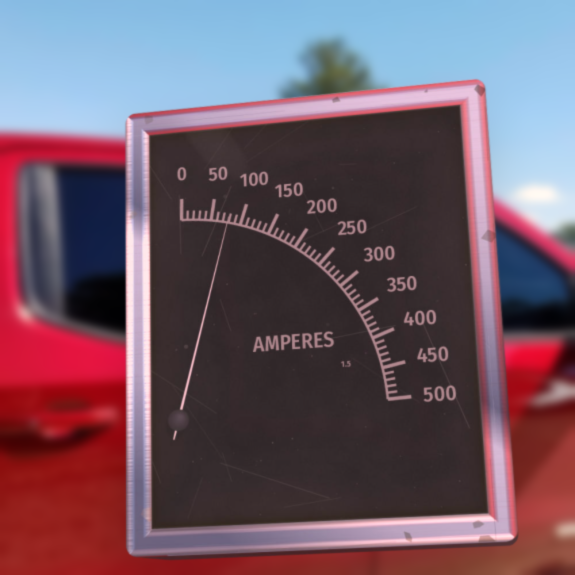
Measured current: 80 A
